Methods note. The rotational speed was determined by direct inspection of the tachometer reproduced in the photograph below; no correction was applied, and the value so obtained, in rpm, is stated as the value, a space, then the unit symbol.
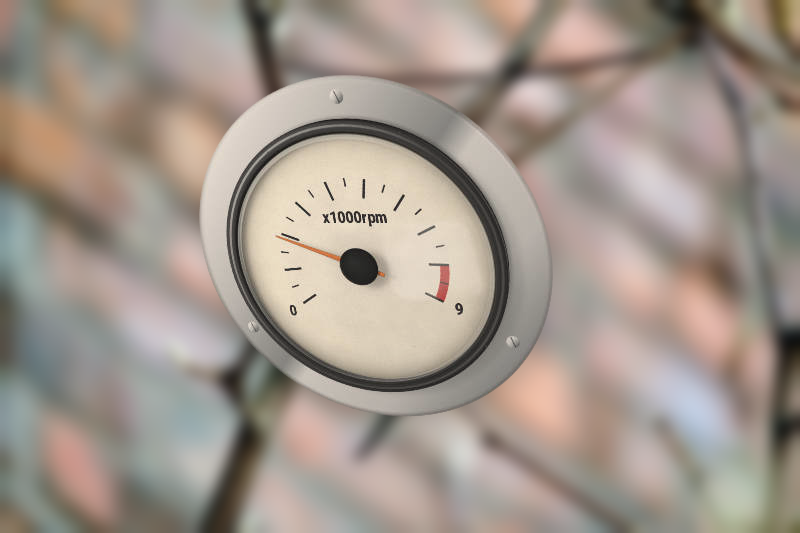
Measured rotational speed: 2000 rpm
